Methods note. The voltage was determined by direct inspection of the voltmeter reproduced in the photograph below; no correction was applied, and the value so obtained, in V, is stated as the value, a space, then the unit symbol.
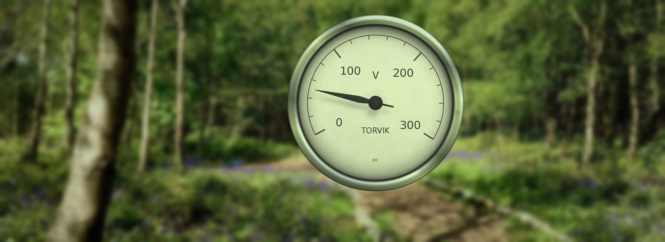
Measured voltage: 50 V
